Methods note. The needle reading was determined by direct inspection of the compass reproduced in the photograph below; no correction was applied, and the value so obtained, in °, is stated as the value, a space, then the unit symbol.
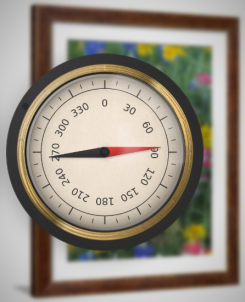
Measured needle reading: 85 °
